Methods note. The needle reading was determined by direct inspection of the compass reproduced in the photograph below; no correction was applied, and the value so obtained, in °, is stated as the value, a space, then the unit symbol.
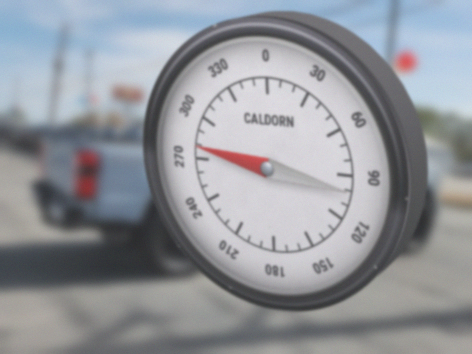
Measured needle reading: 280 °
